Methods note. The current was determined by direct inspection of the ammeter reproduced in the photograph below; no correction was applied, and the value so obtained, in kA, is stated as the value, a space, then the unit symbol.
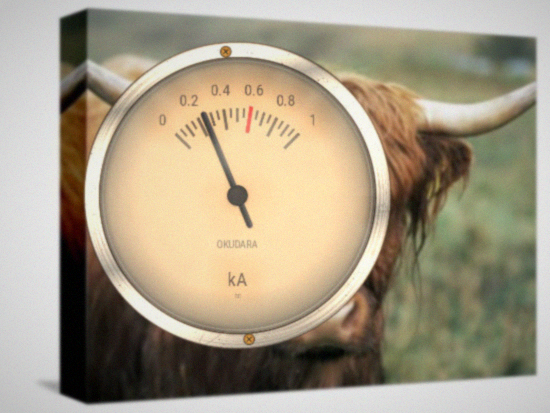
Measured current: 0.25 kA
